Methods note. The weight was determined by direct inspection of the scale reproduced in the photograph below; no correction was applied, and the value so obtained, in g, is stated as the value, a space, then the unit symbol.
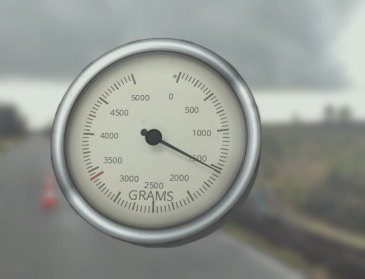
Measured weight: 1550 g
